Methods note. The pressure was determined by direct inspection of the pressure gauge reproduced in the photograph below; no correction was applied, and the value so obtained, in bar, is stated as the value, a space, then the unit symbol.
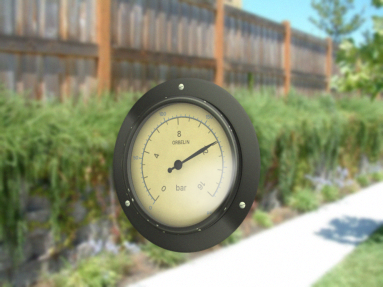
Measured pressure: 12 bar
